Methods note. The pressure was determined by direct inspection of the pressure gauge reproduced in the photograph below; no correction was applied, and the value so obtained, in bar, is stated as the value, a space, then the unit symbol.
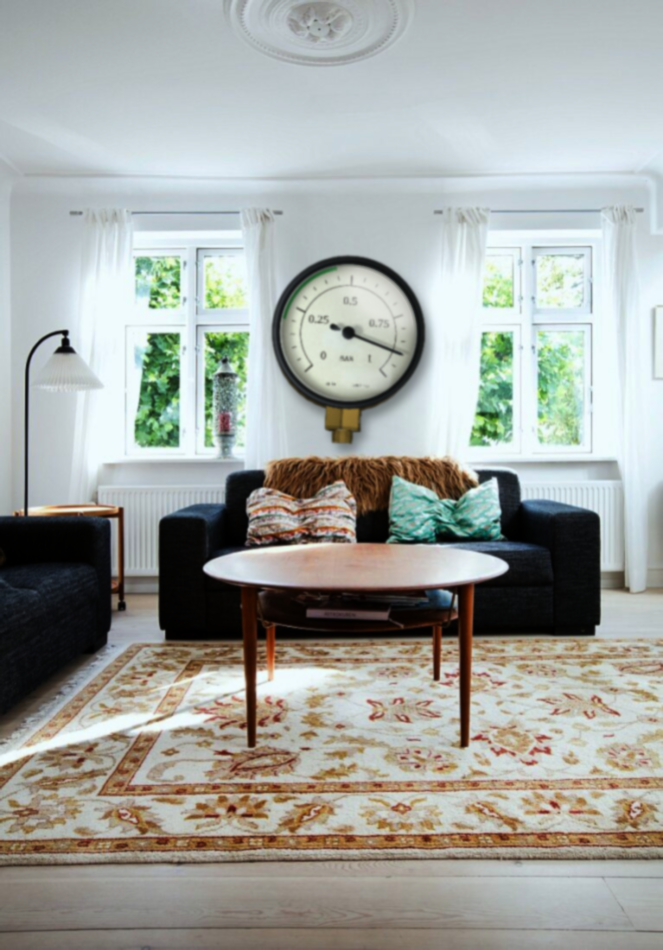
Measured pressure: 0.9 bar
